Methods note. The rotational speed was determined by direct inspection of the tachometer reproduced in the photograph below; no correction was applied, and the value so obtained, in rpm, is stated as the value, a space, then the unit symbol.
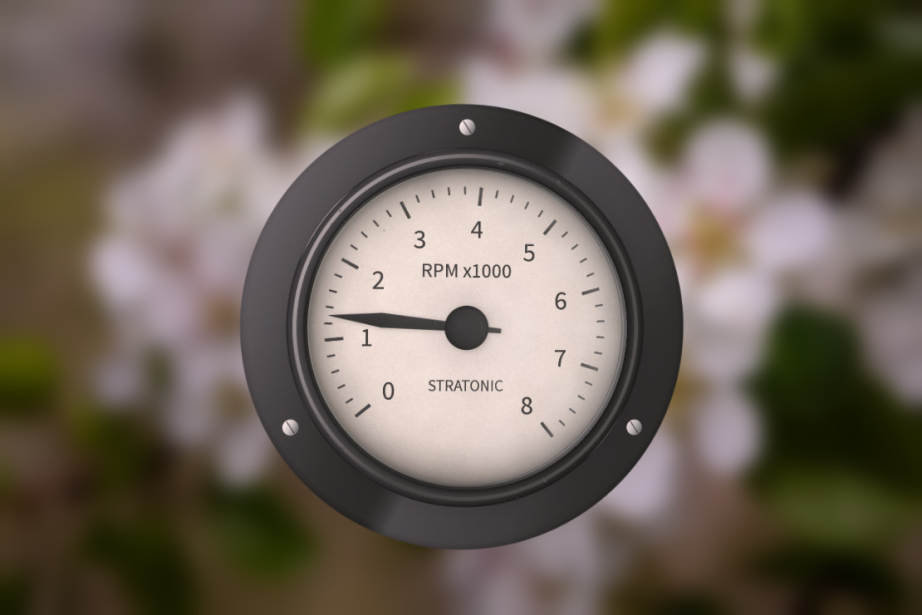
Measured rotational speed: 1300 rpm
